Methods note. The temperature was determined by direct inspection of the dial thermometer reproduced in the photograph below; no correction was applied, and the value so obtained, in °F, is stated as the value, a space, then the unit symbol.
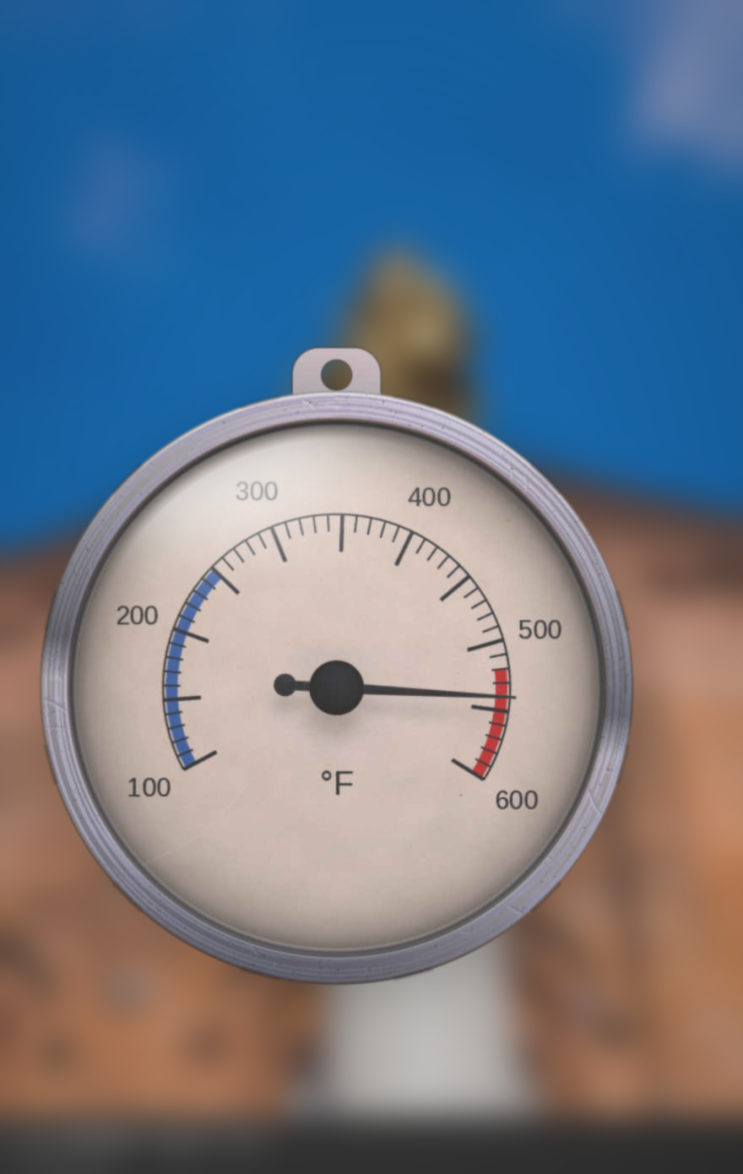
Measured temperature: 540 °F
